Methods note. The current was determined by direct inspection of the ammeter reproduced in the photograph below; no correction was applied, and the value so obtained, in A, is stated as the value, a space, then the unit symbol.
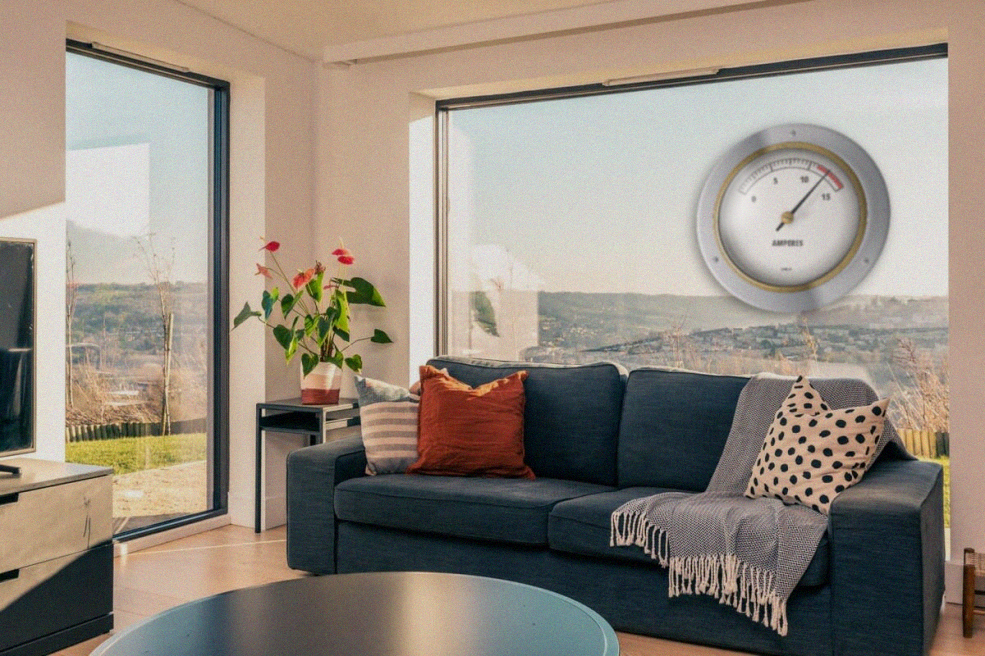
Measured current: 12.5 A
